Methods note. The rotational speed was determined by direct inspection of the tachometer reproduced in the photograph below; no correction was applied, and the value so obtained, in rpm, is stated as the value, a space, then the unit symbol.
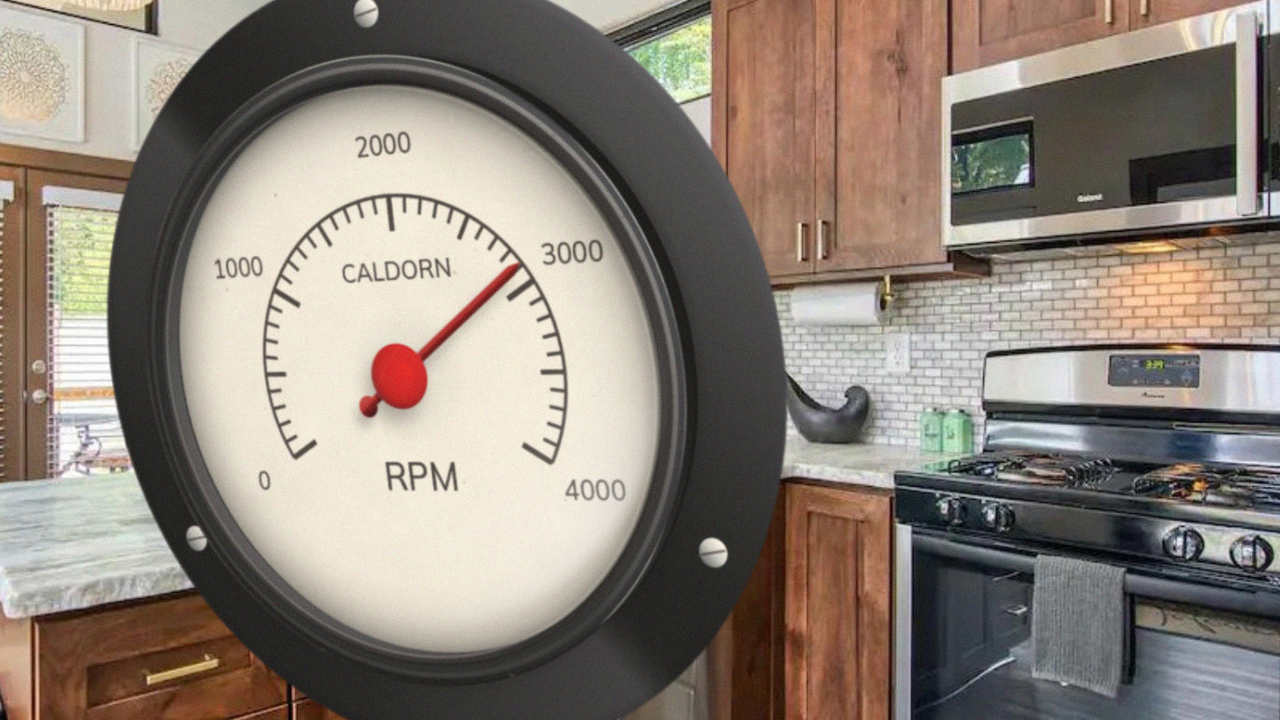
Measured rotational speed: 2900 rpm
